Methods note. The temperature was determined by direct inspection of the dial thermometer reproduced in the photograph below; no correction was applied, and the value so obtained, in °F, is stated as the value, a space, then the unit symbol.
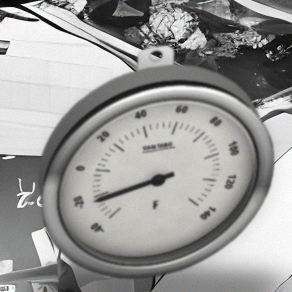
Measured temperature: -20 °F
